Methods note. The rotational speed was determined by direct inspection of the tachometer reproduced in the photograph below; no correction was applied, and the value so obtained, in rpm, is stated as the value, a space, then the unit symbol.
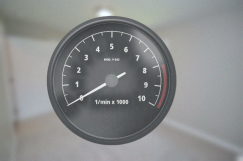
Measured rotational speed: 0 rpm
